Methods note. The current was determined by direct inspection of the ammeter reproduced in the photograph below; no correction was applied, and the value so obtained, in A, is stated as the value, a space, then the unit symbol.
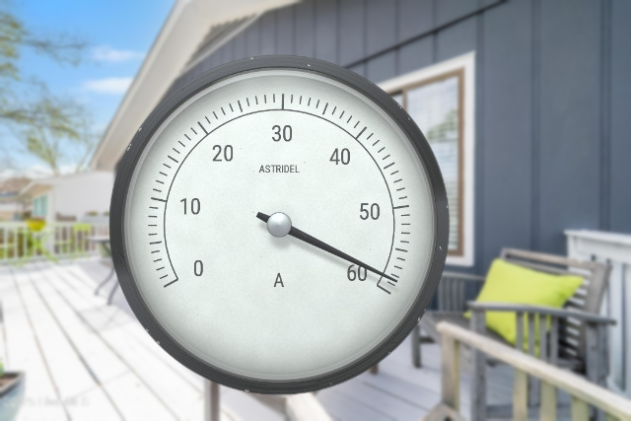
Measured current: 58.5 A
